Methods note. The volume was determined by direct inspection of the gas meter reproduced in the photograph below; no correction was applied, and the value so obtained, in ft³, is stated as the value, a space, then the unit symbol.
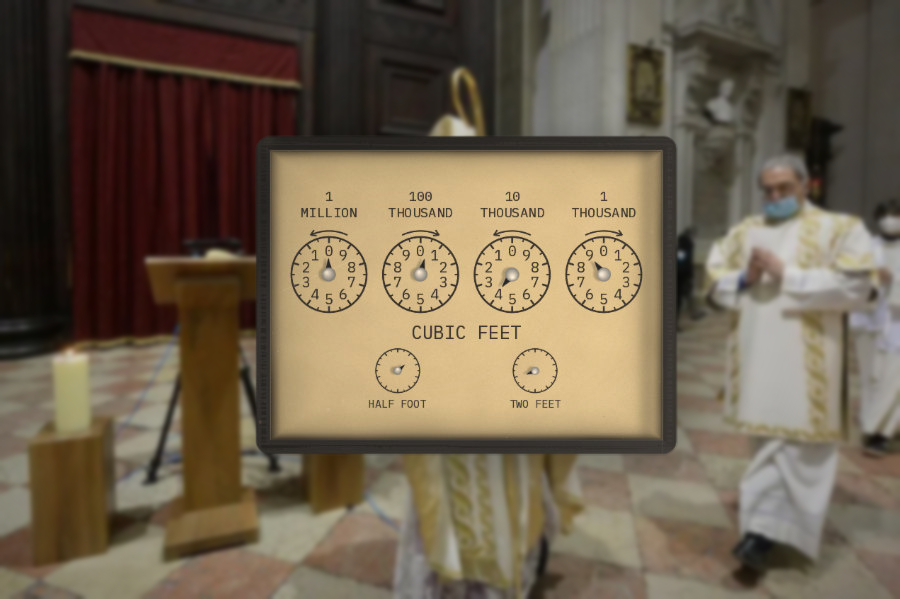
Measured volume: 3900 ft³
